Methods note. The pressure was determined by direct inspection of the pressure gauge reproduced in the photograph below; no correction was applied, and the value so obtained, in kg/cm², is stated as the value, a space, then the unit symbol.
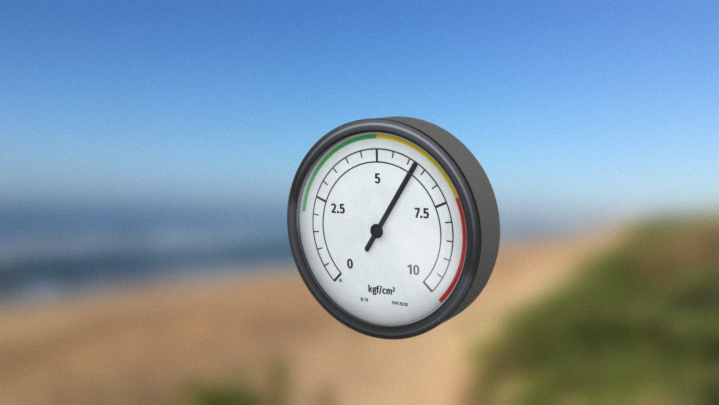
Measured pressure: 6.25 kg/cm²
